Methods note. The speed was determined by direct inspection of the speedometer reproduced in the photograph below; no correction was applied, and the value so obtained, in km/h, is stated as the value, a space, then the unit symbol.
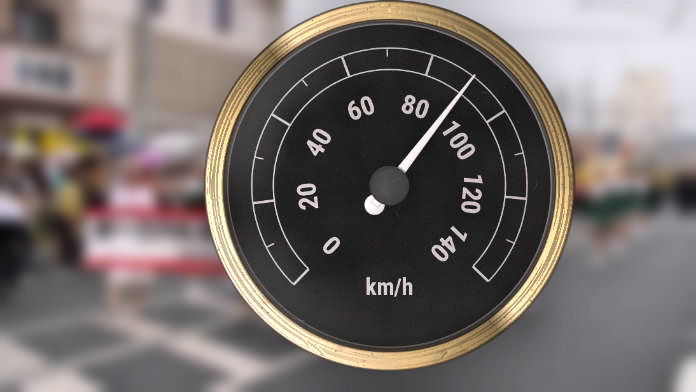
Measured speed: 90 km/h
